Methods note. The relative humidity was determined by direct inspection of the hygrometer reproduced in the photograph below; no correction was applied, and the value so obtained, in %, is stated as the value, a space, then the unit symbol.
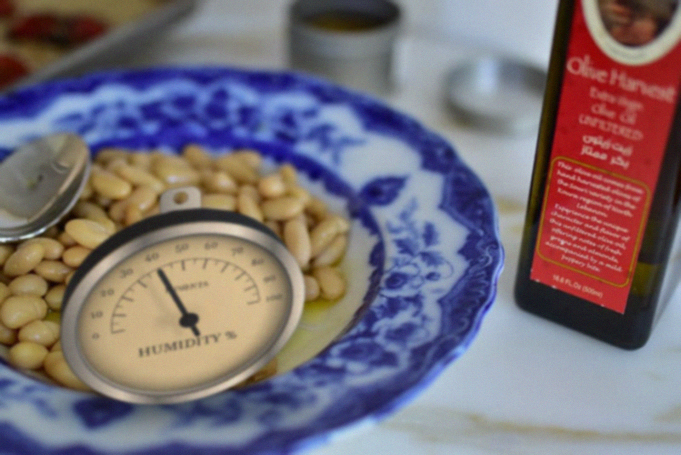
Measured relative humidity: 40 %
